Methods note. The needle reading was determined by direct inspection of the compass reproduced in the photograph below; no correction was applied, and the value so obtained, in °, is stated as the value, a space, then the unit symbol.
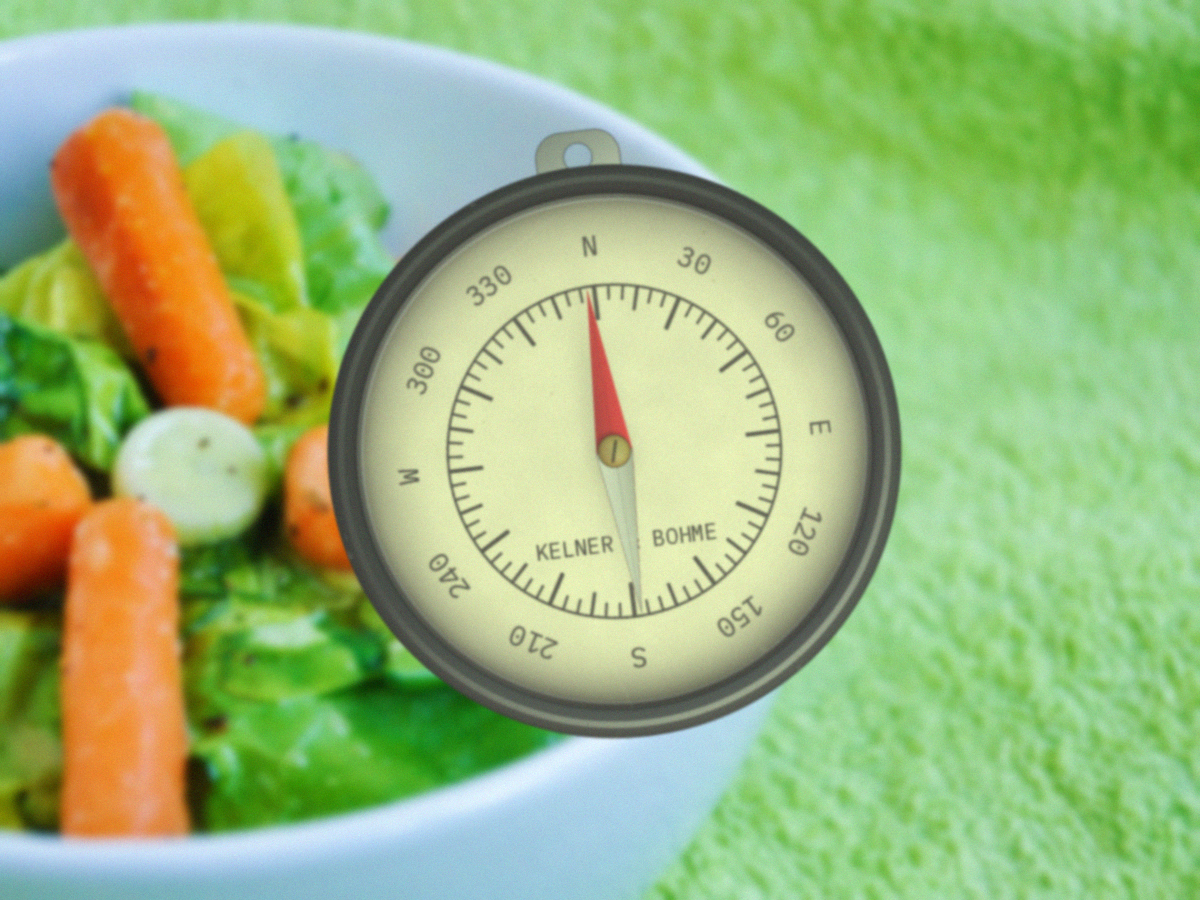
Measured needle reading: 357.5 °
